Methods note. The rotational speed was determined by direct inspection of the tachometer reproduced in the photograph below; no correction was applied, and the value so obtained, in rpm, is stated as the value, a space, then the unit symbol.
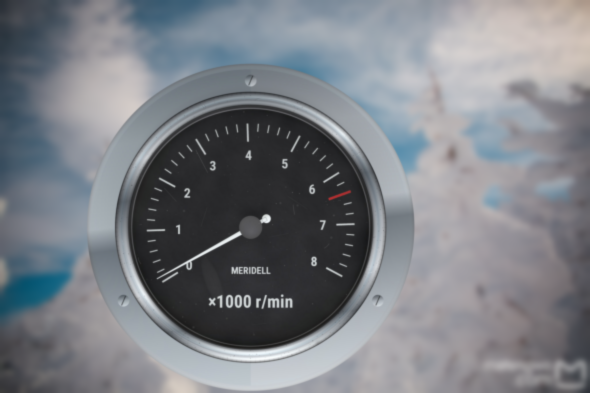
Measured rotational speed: 100 rpm
